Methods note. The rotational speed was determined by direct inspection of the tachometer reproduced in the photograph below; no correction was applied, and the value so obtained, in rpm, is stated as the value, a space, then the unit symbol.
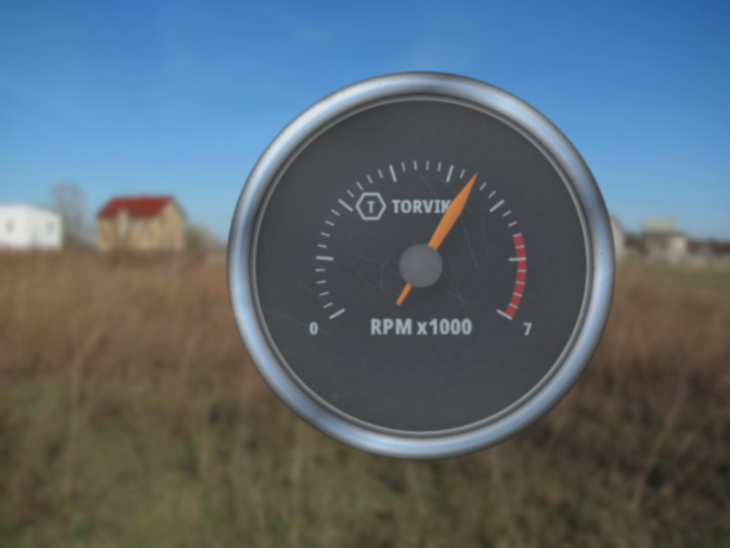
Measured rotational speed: 4400 rpm
